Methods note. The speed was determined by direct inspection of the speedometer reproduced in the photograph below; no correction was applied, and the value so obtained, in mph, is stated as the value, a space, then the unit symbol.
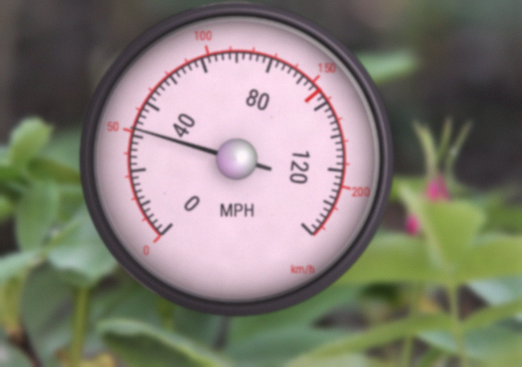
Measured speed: 32 mph
